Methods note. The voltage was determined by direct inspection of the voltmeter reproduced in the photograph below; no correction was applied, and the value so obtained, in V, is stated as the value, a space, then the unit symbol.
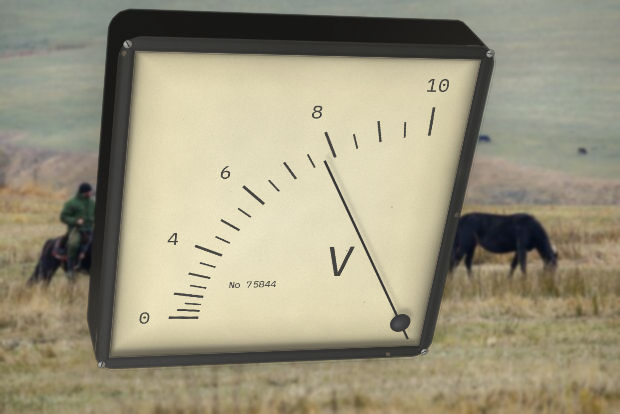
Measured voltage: 7.75 V
